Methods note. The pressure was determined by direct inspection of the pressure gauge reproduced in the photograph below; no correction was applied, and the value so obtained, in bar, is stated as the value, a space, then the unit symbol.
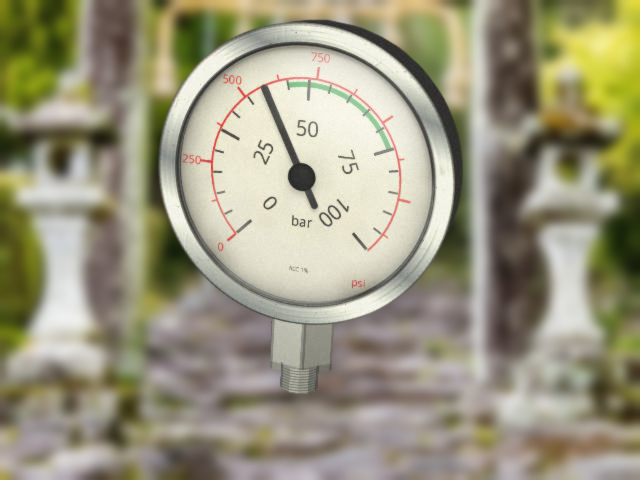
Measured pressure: 40 bar
